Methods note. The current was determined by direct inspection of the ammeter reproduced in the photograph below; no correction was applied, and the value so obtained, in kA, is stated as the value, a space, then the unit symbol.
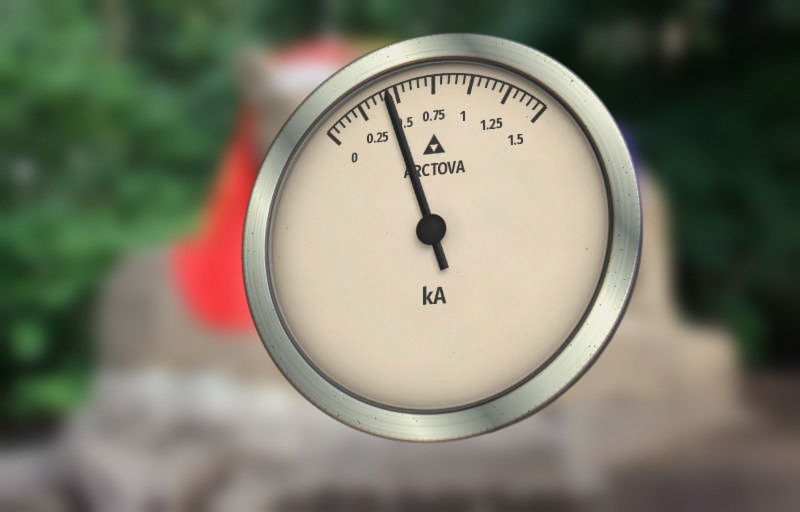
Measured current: 0.45 kA
